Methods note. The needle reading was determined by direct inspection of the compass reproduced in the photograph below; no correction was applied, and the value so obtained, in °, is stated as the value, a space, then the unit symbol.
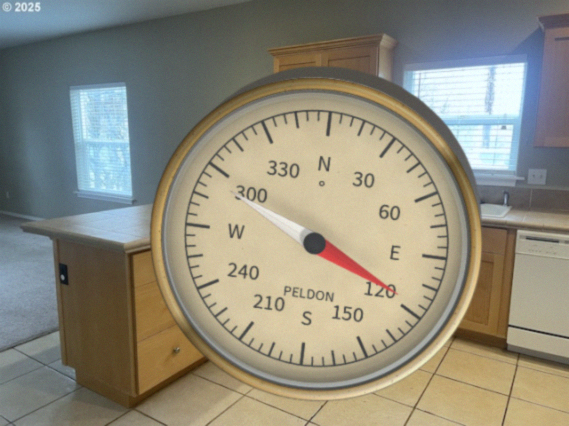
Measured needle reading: 115 °
